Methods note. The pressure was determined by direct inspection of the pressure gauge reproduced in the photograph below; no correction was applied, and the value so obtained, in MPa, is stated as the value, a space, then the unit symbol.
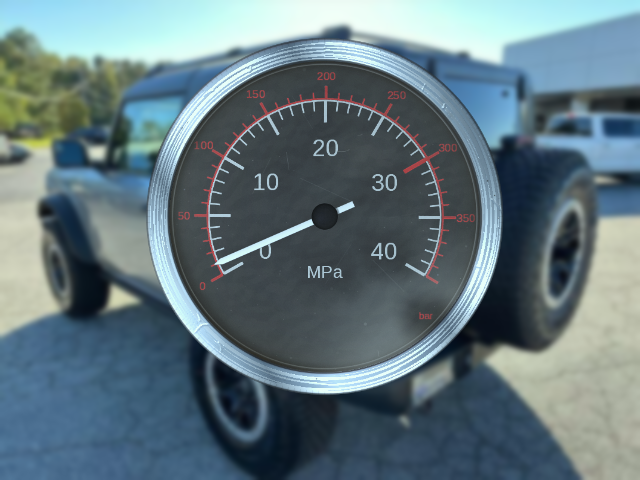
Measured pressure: 1 MPa
